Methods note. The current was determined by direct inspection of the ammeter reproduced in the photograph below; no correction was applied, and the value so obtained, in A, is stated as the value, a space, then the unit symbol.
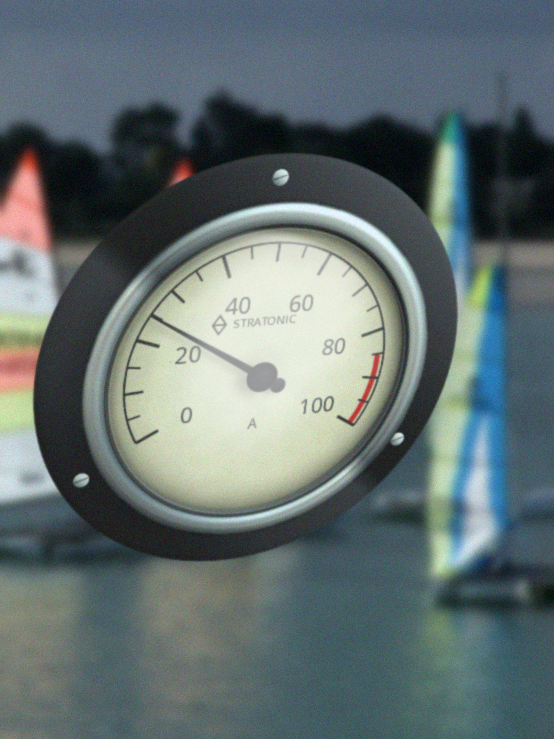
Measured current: 25 A
